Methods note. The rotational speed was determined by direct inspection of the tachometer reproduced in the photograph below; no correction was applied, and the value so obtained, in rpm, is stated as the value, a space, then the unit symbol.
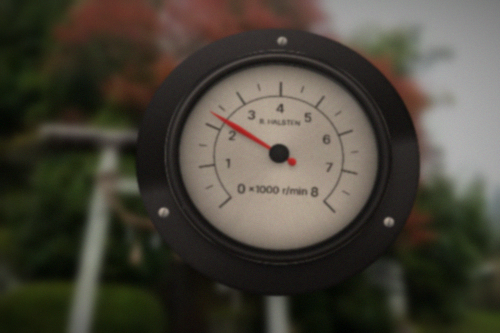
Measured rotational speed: 2250 rpm
